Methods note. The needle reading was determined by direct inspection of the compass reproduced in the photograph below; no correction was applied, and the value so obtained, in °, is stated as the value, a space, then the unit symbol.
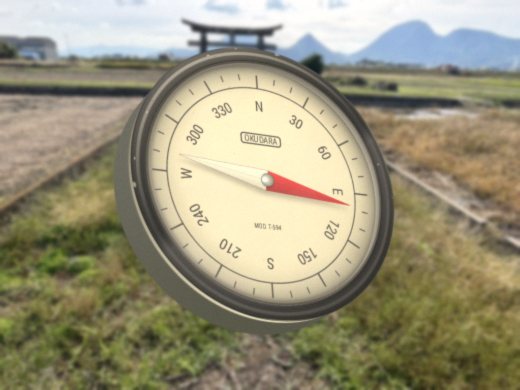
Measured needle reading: 100 °
